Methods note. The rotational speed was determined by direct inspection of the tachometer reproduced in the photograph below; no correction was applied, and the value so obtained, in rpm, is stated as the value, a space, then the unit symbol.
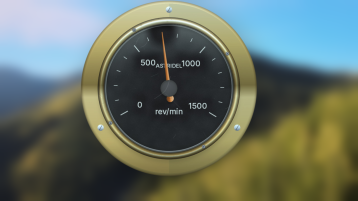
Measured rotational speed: 700 rpm
